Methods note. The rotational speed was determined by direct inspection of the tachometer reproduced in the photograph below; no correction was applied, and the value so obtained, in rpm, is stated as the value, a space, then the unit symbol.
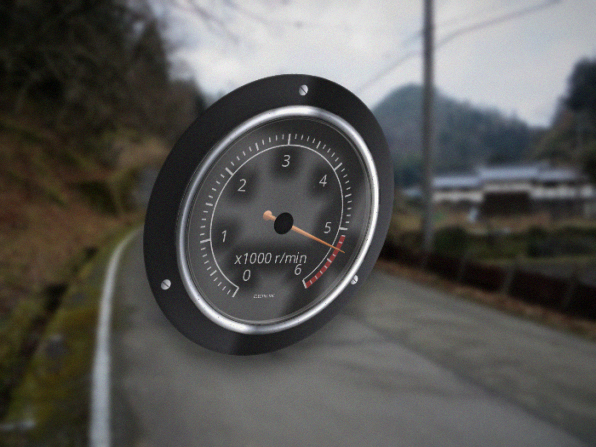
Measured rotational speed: 5300 rpm
